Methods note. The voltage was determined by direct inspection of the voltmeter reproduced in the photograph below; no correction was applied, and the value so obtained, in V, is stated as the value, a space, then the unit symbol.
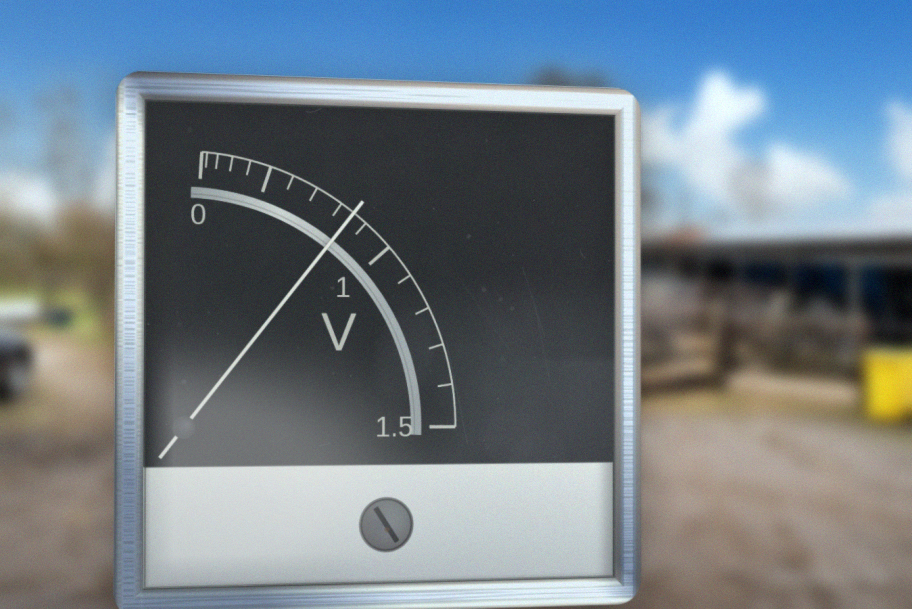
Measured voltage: 0.85 V
